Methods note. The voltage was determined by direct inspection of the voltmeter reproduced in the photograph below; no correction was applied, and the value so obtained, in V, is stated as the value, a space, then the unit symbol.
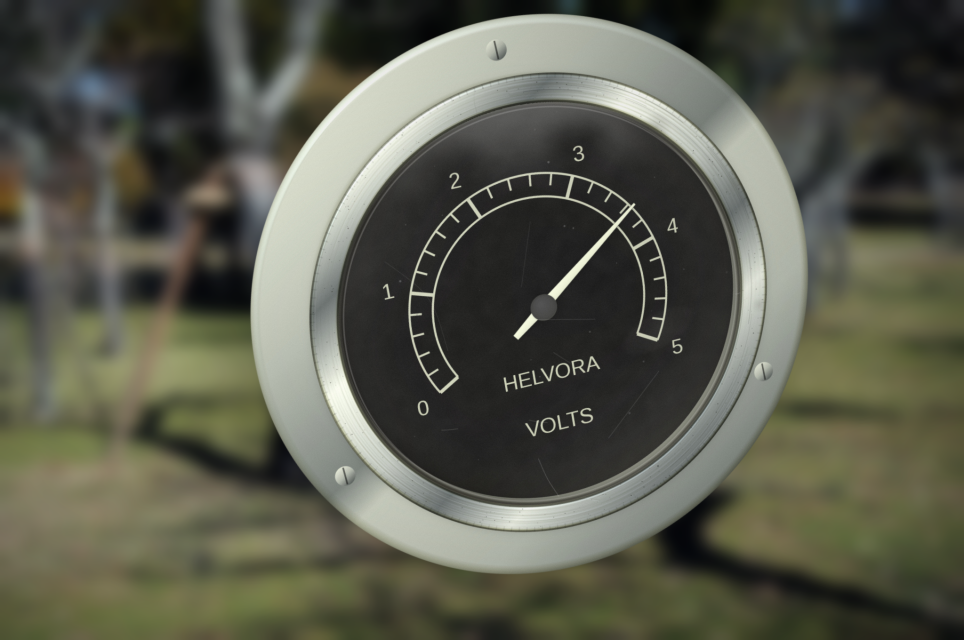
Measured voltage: 3.6 V
